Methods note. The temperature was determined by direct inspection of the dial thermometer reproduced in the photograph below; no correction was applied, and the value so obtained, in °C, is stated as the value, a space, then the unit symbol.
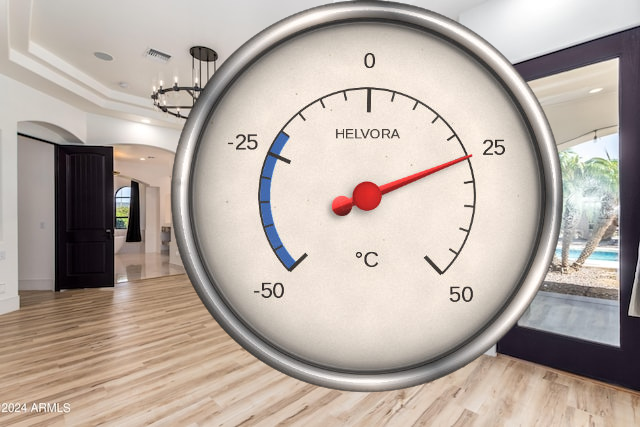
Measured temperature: 25 °C
